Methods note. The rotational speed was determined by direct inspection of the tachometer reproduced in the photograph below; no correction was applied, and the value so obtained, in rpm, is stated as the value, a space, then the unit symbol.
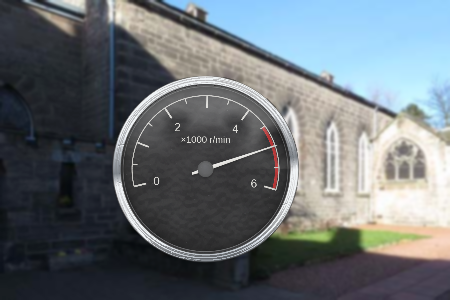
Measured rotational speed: 5000 rpm
